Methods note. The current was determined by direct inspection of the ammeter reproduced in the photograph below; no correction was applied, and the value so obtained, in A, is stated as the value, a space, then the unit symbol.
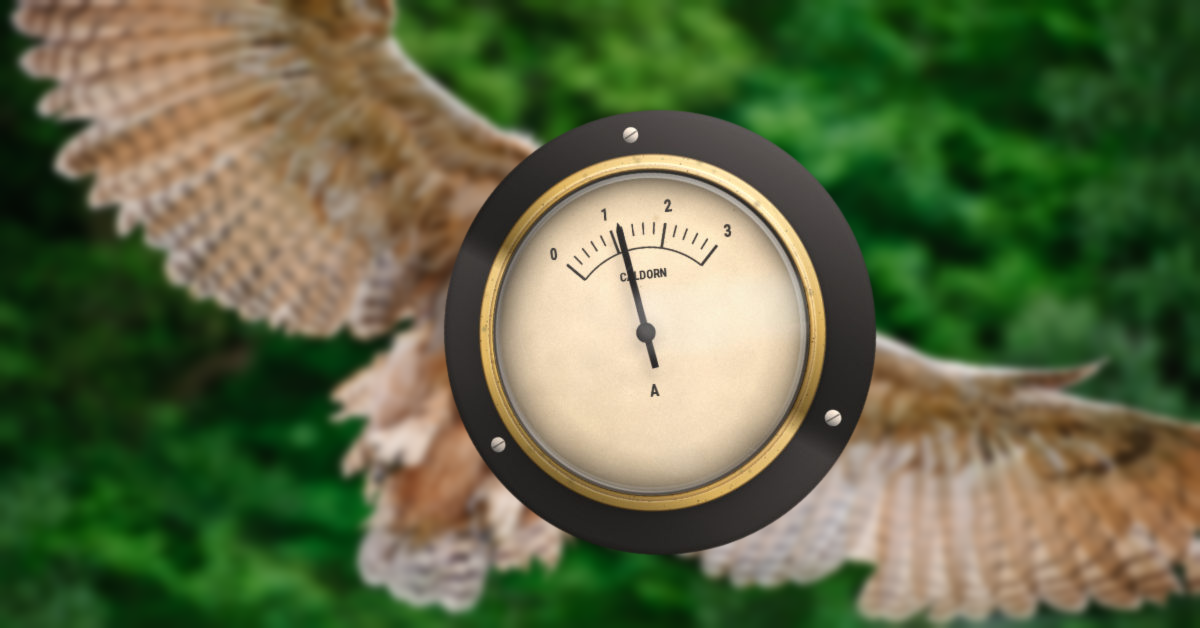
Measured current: 1.2 A
